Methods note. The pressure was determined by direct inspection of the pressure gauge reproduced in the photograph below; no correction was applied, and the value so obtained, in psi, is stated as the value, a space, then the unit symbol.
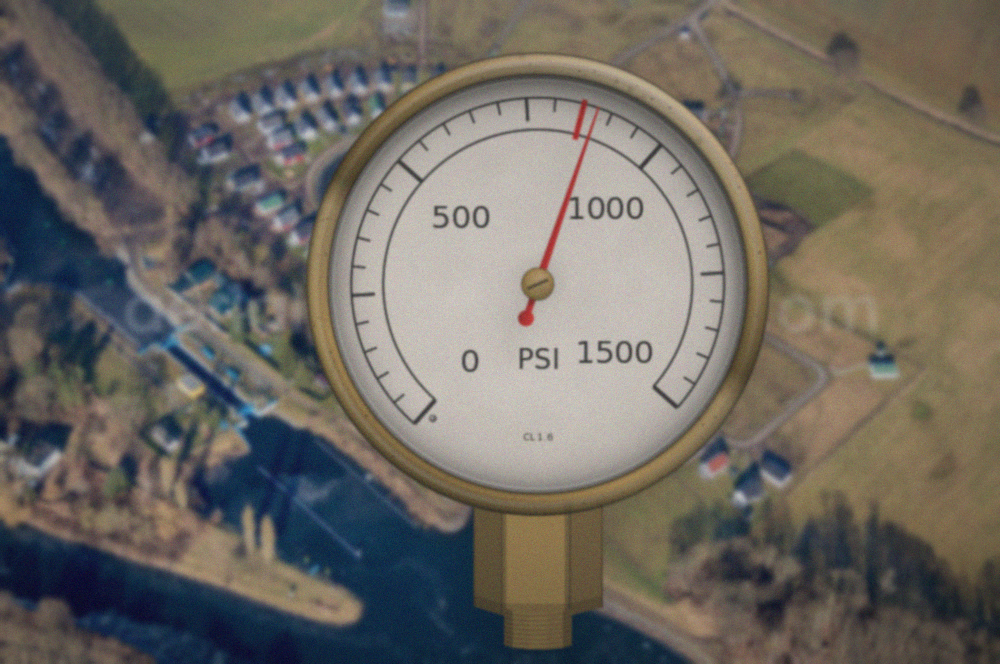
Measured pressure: 875 psi
